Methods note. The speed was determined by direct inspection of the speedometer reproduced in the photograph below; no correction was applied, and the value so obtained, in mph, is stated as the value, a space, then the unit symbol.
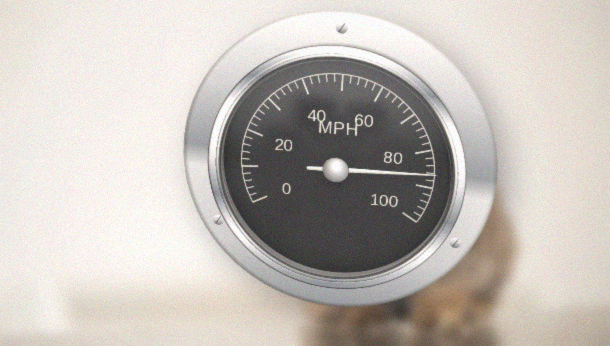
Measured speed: 86 mph
